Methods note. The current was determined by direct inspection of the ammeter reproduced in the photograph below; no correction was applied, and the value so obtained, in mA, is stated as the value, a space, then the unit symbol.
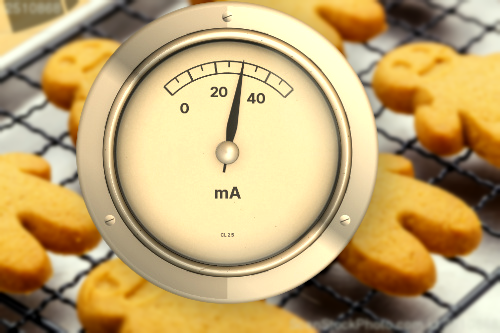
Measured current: 30 mA
